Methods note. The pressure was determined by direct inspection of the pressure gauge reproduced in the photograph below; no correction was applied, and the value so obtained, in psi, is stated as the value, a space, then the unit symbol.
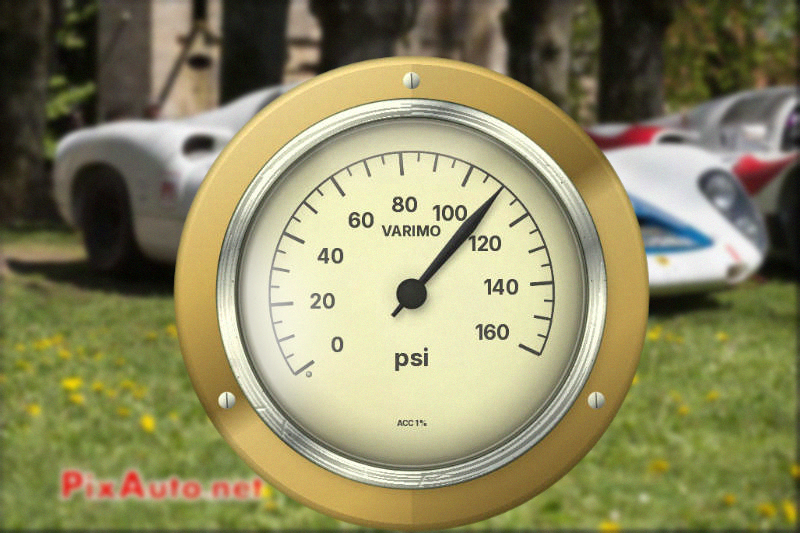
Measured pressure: 110 psi
